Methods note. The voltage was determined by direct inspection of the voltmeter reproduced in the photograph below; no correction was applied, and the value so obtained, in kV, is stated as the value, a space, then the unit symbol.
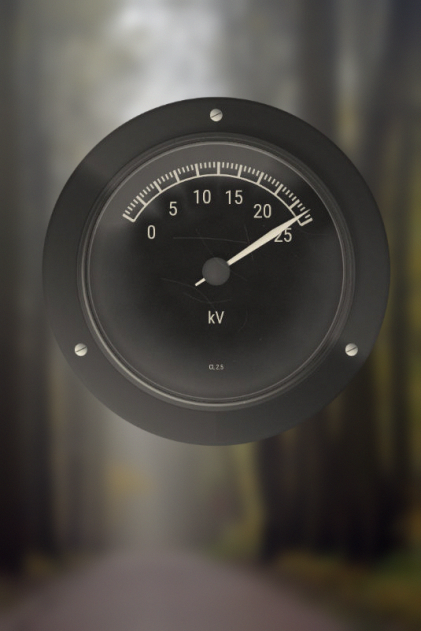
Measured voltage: 24 kV
